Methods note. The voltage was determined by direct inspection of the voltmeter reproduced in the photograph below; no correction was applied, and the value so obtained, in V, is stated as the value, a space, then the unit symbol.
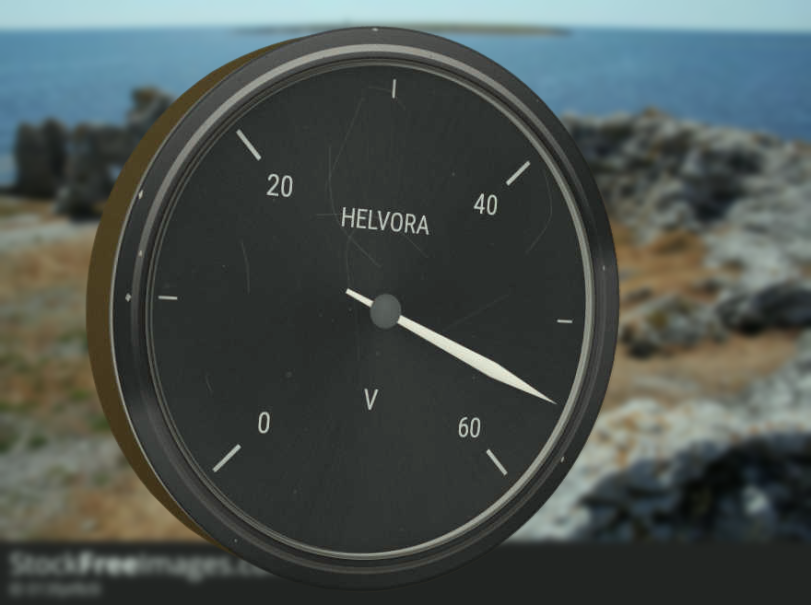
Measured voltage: 55 V
